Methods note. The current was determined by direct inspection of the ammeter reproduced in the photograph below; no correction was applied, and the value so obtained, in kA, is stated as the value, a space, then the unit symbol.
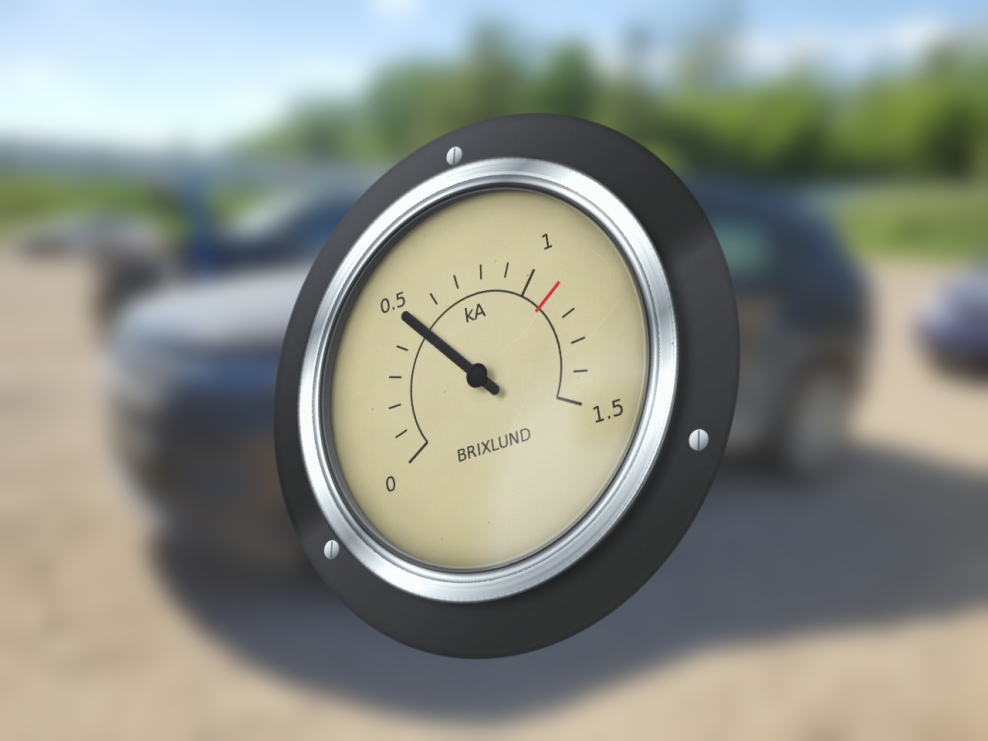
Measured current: 0.5 kA
